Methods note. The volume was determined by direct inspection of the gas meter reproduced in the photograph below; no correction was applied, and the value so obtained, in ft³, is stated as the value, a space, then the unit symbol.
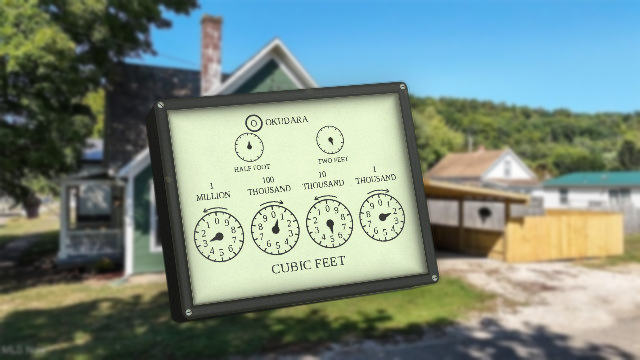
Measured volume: 305200 ft³
